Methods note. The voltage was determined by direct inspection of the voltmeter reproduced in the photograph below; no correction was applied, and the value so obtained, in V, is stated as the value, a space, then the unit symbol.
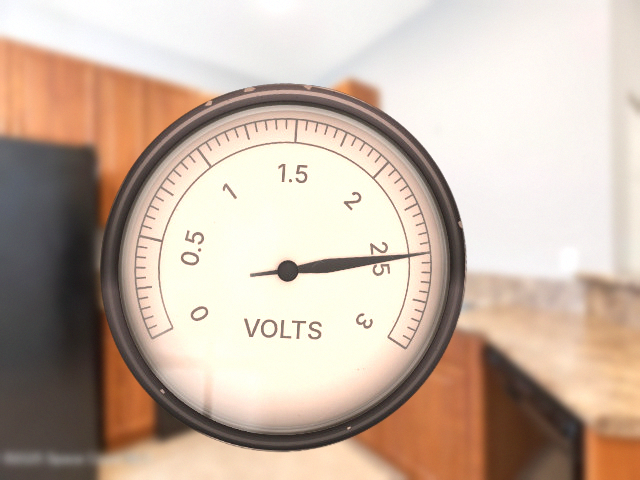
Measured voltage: 2.5 V
